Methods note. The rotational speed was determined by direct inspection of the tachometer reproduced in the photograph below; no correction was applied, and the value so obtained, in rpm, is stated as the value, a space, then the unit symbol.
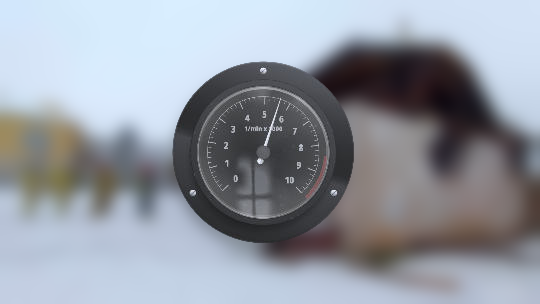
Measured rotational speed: 5600 rpm
